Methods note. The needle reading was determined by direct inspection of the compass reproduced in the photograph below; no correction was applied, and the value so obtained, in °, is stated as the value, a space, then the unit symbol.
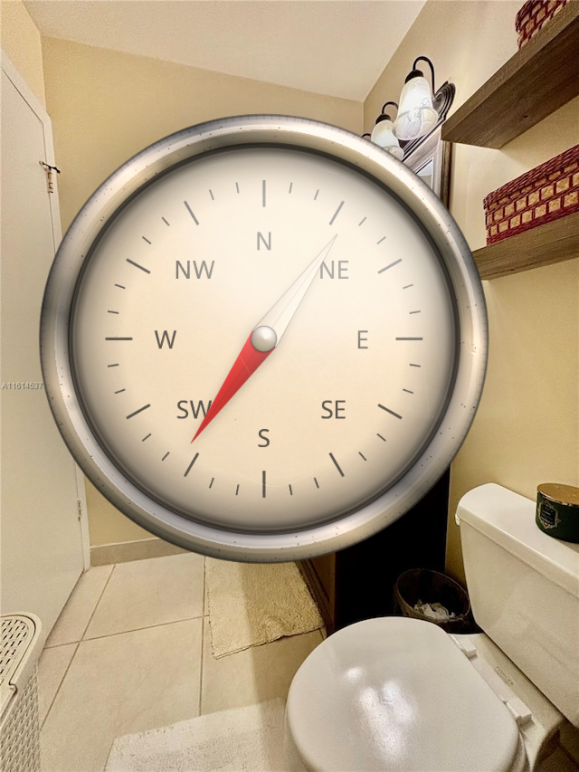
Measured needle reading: 215 °
